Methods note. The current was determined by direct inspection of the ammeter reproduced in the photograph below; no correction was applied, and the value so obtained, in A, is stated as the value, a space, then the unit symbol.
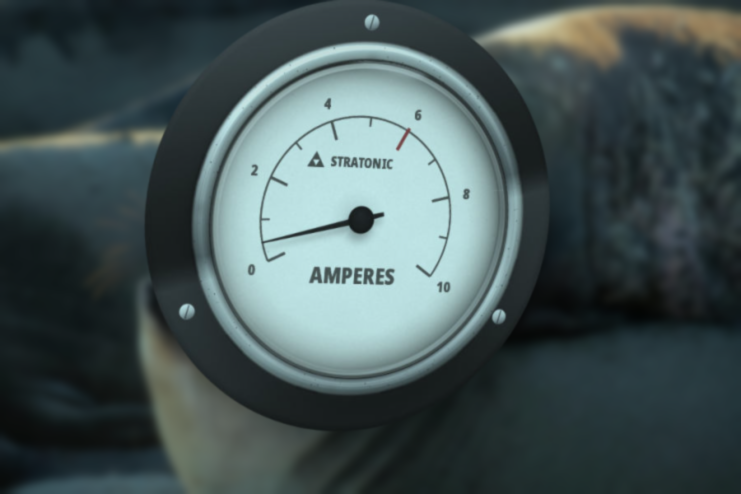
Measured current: 0.5 A
